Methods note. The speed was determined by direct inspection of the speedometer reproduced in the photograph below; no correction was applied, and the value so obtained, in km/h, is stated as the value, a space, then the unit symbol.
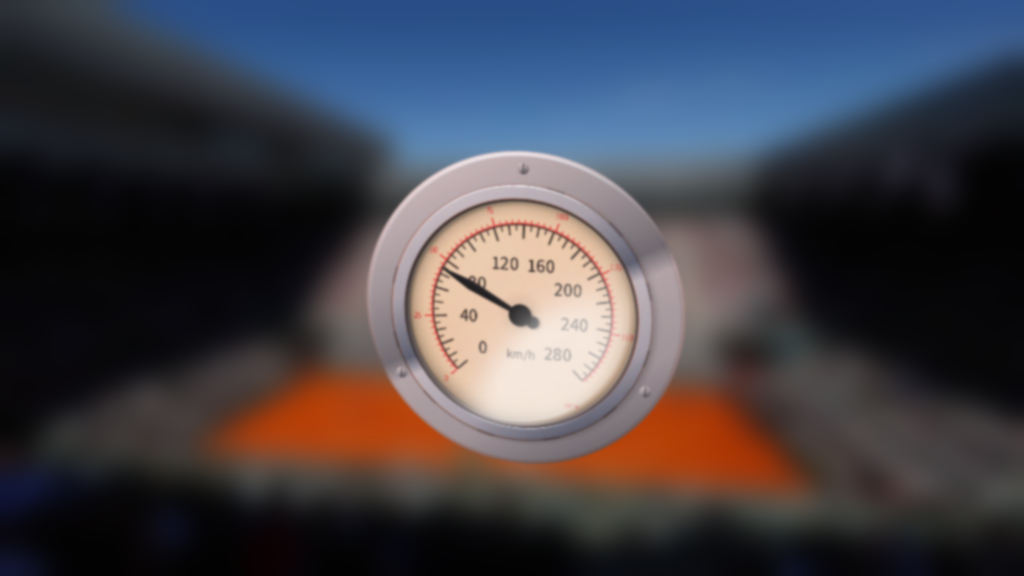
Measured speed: 75 km/h
